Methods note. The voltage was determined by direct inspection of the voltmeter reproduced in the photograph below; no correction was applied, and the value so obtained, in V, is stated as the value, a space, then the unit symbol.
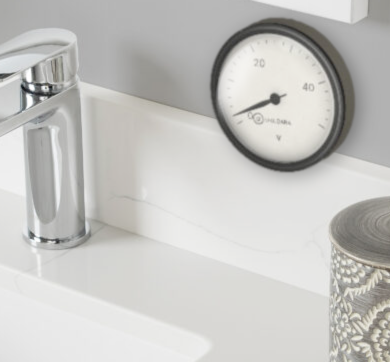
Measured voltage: 2 V
